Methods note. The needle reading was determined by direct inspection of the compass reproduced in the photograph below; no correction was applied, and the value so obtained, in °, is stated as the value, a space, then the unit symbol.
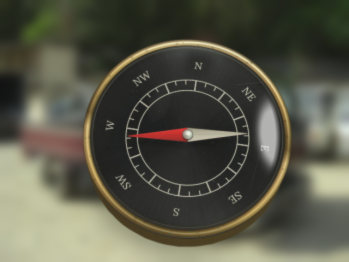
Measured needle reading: 260 °
